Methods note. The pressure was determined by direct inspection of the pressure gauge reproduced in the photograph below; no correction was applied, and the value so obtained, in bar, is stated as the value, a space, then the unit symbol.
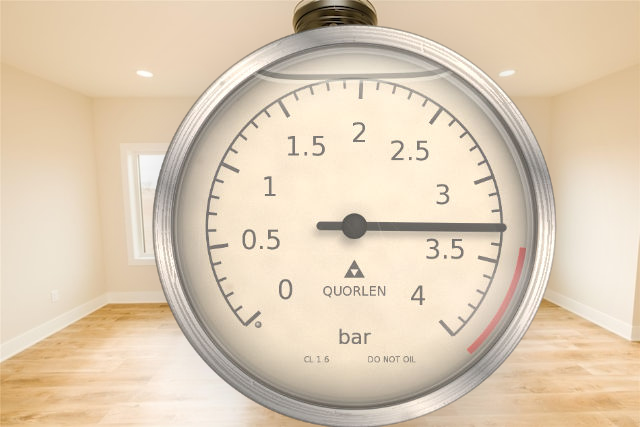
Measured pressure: 3.3 bar
